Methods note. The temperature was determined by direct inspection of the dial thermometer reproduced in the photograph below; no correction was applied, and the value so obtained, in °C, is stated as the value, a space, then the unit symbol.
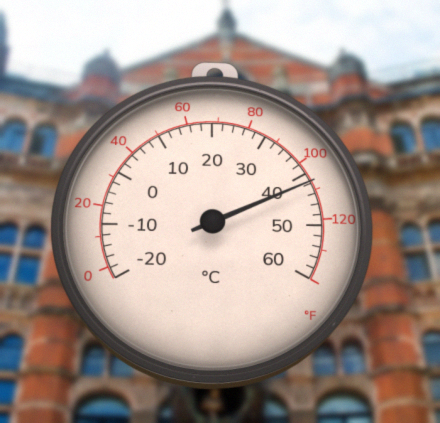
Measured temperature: 42 °C
